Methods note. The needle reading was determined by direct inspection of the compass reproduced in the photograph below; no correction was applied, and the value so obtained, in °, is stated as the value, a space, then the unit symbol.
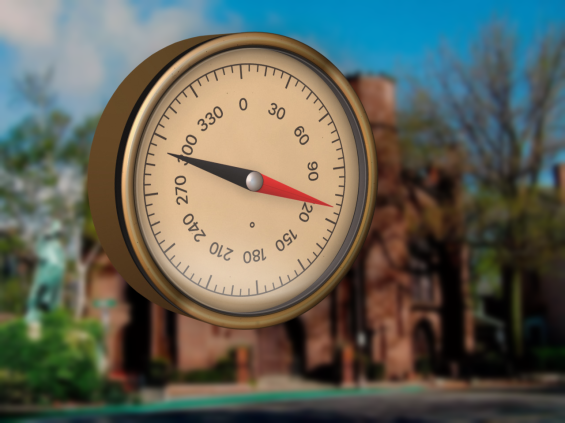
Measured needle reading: 112.5 °
